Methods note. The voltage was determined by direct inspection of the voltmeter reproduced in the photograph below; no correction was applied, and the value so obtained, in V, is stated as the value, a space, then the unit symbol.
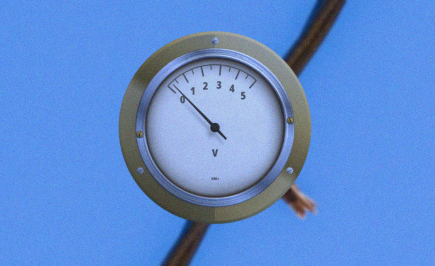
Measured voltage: 0.25 V
